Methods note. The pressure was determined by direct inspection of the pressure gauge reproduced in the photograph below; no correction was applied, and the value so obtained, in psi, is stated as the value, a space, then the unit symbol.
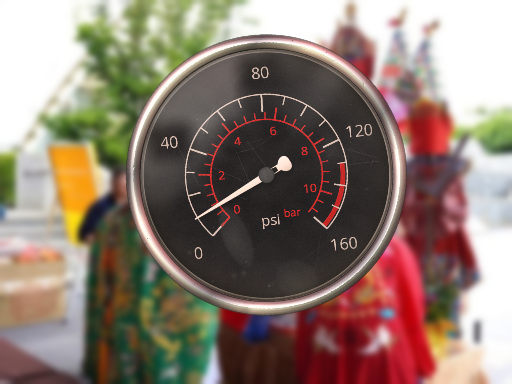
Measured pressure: 10 psi
